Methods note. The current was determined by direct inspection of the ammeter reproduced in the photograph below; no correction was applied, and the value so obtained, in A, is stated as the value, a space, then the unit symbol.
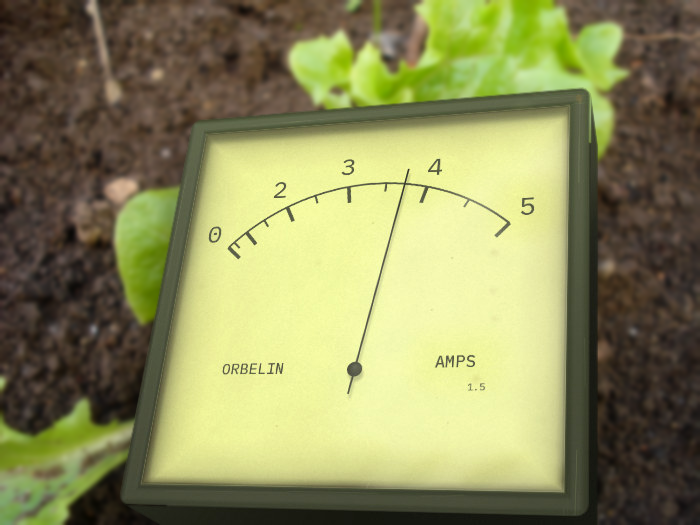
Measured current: 3.75 A
